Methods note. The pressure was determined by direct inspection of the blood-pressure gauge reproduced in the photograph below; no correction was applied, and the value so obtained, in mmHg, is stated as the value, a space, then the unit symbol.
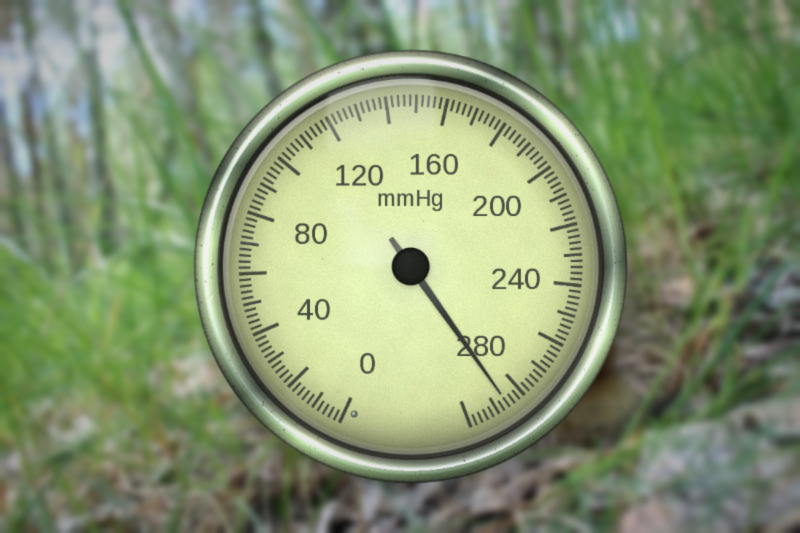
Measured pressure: 286 mmHg
